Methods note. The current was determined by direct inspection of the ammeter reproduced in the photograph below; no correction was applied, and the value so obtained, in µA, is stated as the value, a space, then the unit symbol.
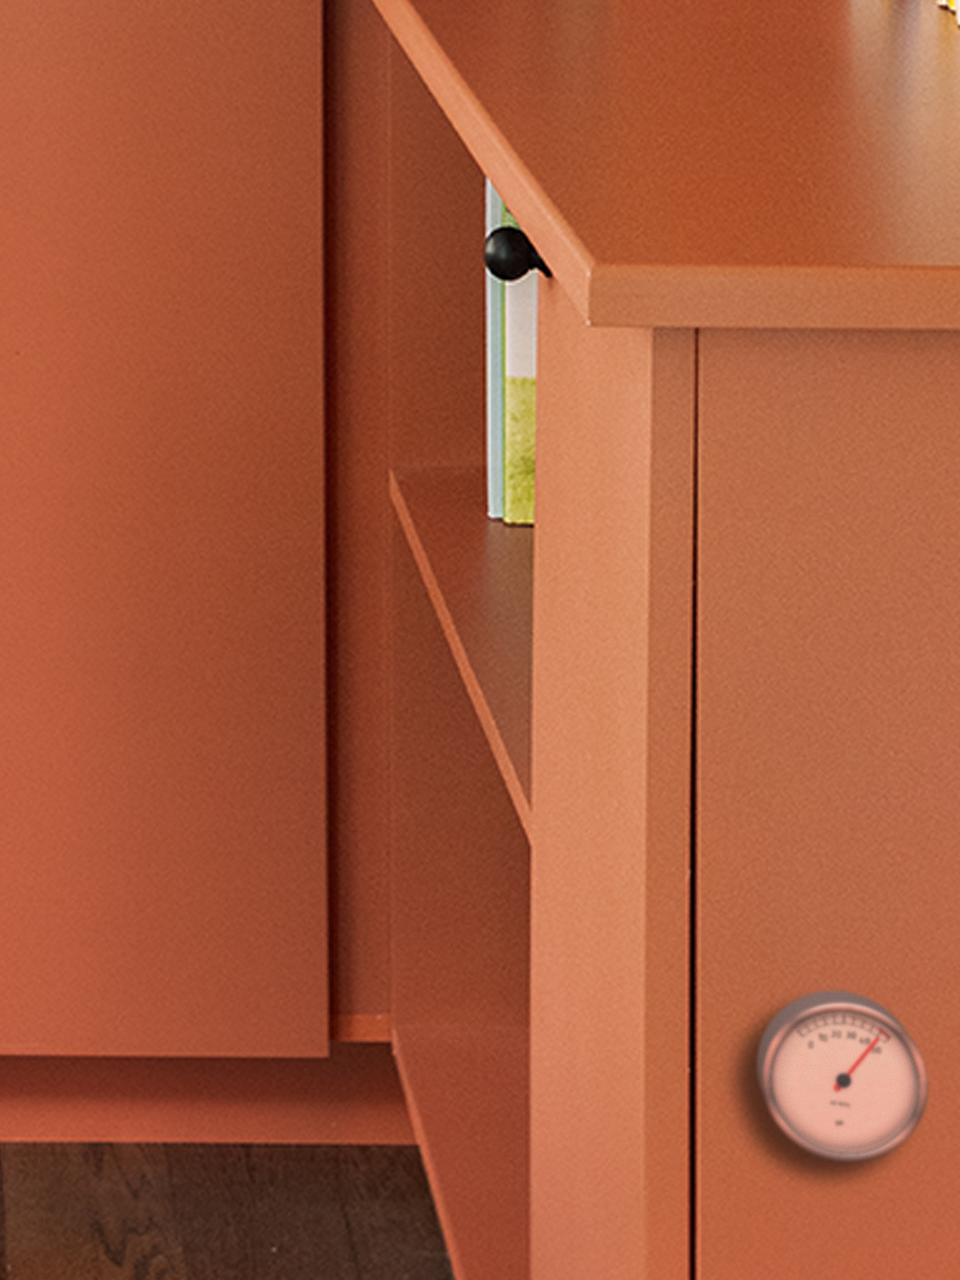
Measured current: 45 µA
